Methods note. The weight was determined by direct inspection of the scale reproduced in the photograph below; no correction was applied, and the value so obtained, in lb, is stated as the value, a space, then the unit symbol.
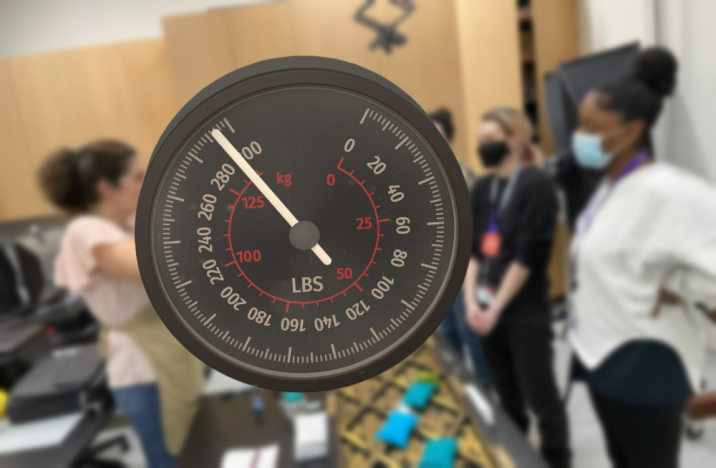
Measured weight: 294 lb
